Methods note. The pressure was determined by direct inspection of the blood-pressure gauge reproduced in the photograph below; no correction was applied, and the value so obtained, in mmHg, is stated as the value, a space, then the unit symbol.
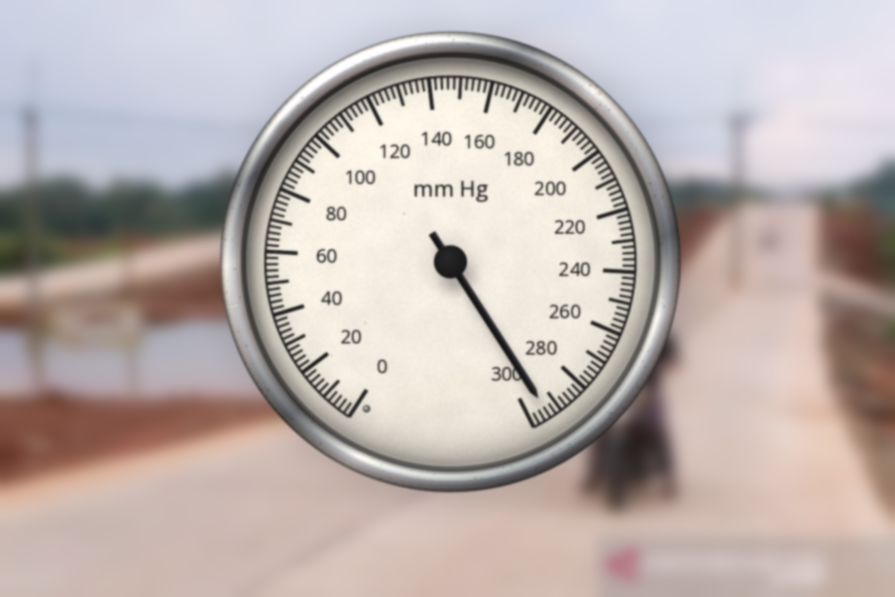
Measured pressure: 294 mmHg
